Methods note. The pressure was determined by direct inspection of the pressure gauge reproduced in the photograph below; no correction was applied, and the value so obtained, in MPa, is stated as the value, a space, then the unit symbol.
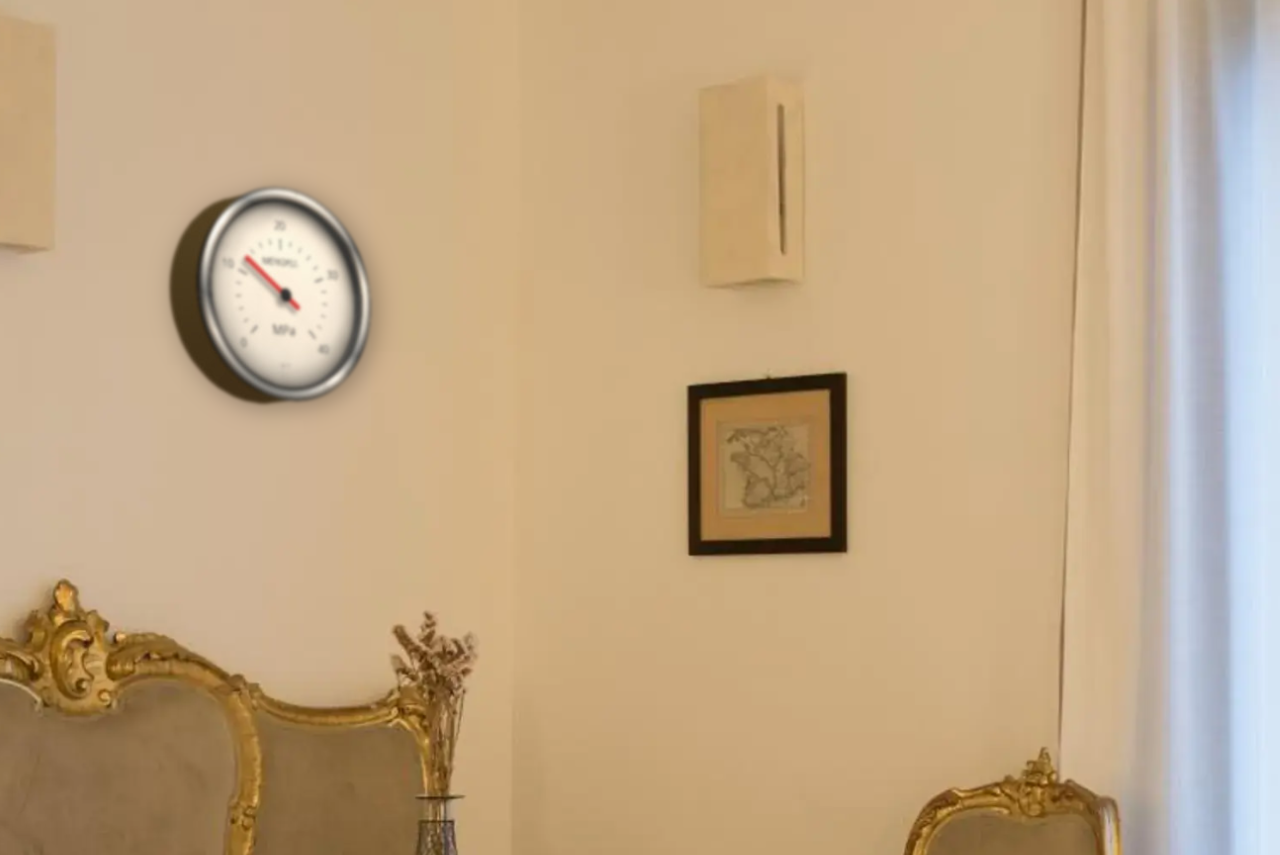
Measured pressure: 12 MPa
